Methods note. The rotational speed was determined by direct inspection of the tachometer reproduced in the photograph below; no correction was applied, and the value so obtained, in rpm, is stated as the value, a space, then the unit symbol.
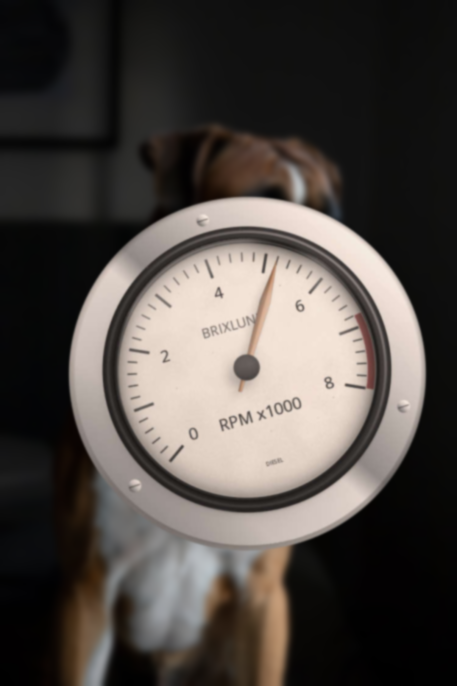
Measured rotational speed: 5200 rpm
